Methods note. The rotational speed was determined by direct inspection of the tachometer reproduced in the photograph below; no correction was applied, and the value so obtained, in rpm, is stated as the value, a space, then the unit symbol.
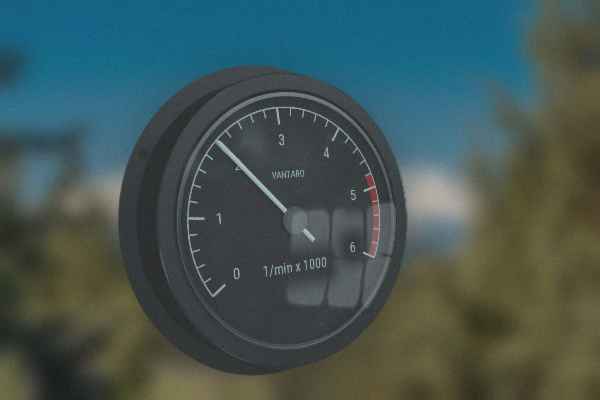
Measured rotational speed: 2000 rpm
